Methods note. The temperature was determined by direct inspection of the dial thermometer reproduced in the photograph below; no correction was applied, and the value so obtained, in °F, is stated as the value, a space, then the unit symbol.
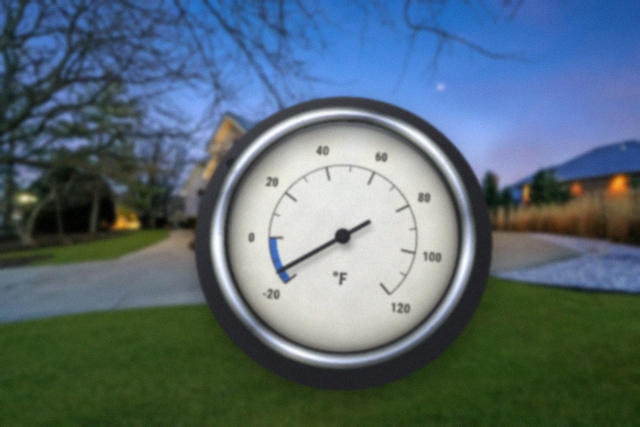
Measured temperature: -15 °F
